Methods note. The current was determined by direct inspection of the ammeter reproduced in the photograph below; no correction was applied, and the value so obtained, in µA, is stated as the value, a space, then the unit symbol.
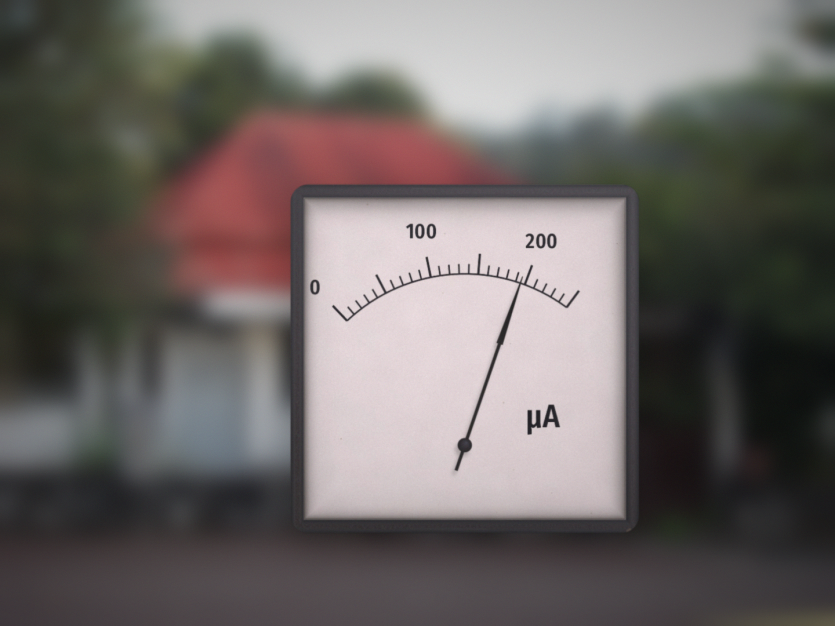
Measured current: 195 µA
